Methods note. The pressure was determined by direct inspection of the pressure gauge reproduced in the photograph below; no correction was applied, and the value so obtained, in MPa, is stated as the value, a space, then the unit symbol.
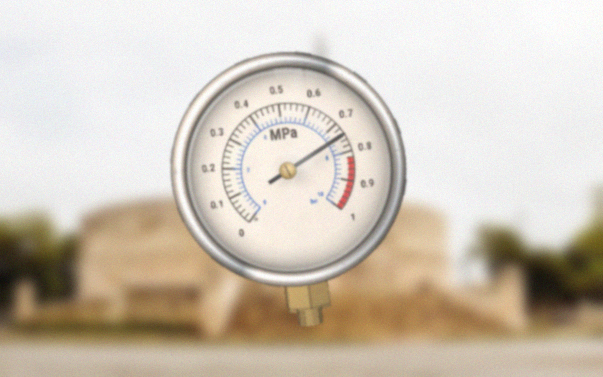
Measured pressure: 0.74 MPa
